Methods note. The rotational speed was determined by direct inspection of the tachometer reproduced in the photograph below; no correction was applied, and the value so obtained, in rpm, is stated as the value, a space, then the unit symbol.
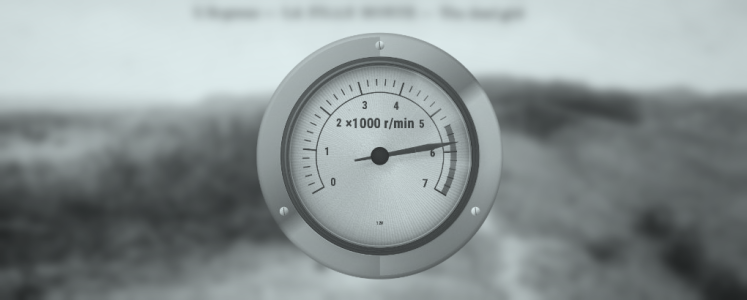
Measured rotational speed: 5800 rpm
